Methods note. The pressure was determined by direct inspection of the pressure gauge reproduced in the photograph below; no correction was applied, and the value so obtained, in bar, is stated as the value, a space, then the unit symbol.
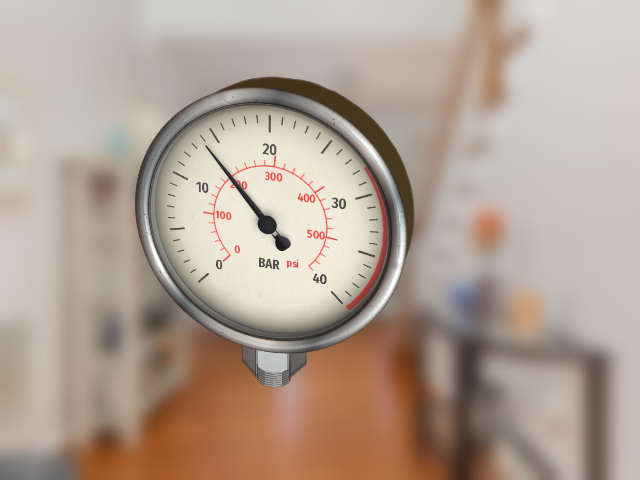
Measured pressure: 14 bar
